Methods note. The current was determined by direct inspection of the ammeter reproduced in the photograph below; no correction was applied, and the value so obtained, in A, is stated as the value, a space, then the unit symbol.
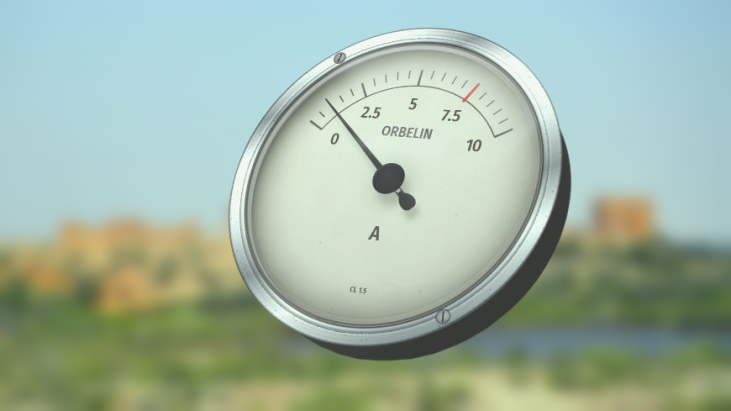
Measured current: 1 A
